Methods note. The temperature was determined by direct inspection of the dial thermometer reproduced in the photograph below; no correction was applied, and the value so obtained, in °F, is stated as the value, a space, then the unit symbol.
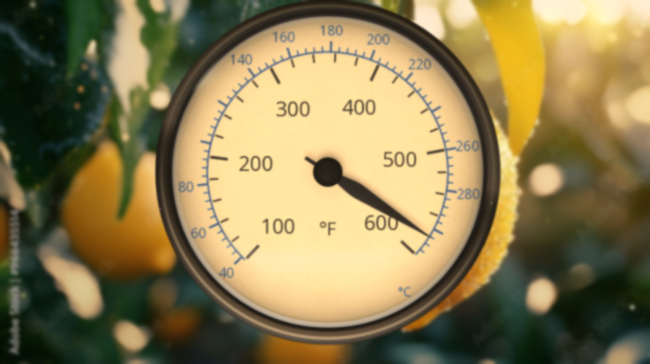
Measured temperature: 580 °F
